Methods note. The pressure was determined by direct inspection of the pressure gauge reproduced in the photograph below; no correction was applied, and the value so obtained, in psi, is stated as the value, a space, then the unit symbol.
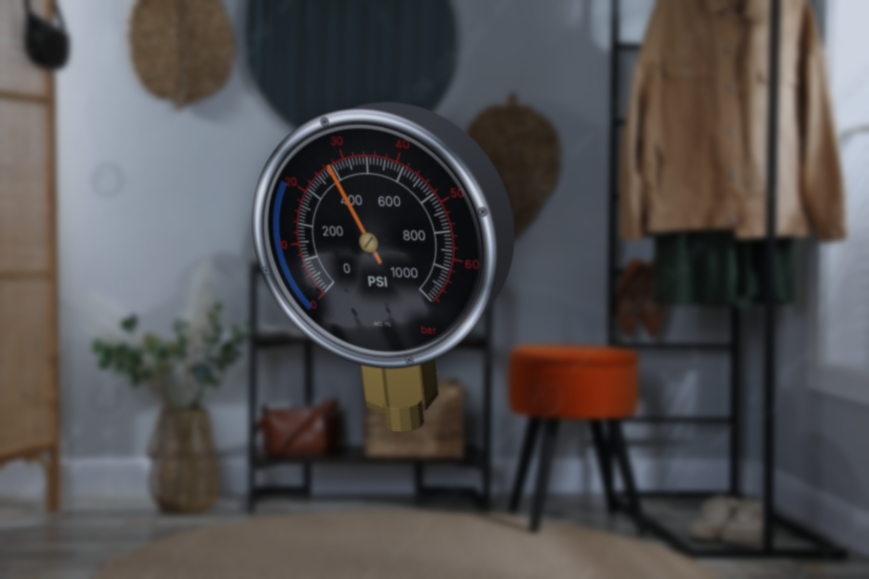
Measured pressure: 400 psi
